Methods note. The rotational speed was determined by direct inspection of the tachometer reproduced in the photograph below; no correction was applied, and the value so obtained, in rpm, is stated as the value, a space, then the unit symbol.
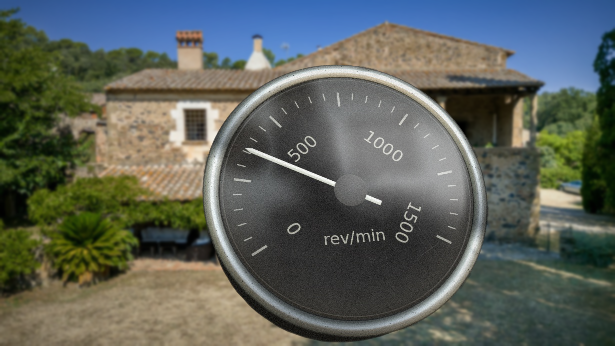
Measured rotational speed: 350 rpm
